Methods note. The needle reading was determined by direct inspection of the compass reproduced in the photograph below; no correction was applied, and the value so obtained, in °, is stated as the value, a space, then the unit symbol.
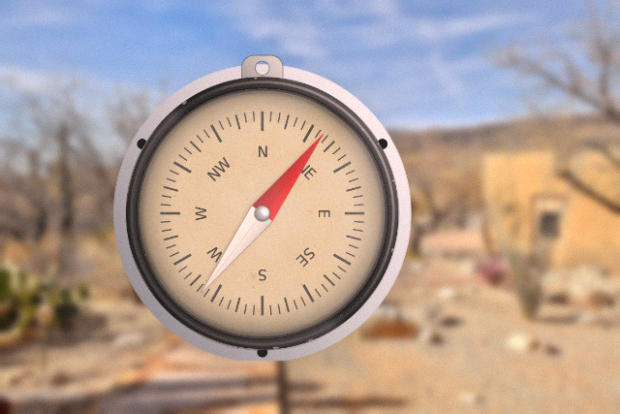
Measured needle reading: 37.5 °
